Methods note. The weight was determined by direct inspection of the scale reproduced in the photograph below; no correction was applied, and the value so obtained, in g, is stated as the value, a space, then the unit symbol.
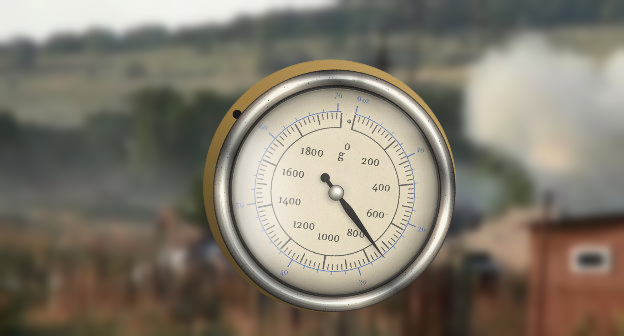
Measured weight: 740 g
